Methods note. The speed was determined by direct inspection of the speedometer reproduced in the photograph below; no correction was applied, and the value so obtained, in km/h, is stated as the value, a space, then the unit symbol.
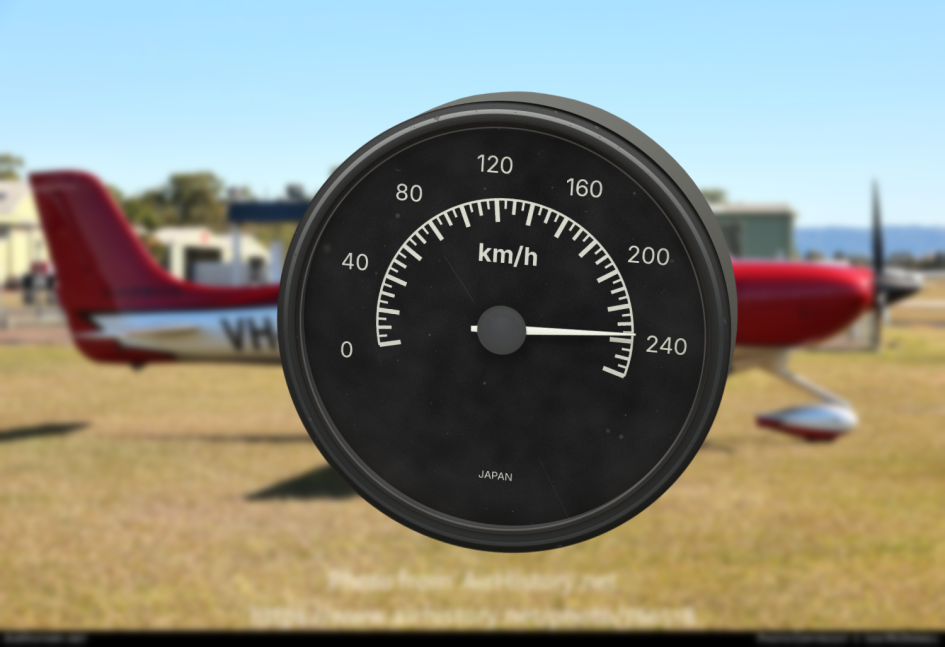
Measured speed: 235 km/h
